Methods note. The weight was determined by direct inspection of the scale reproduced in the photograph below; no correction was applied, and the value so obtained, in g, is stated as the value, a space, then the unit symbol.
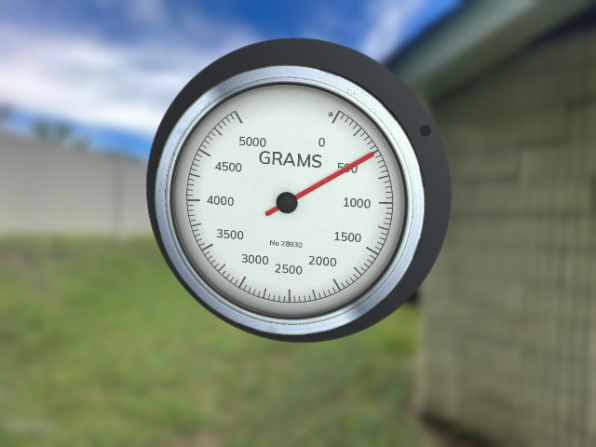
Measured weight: 500 g
